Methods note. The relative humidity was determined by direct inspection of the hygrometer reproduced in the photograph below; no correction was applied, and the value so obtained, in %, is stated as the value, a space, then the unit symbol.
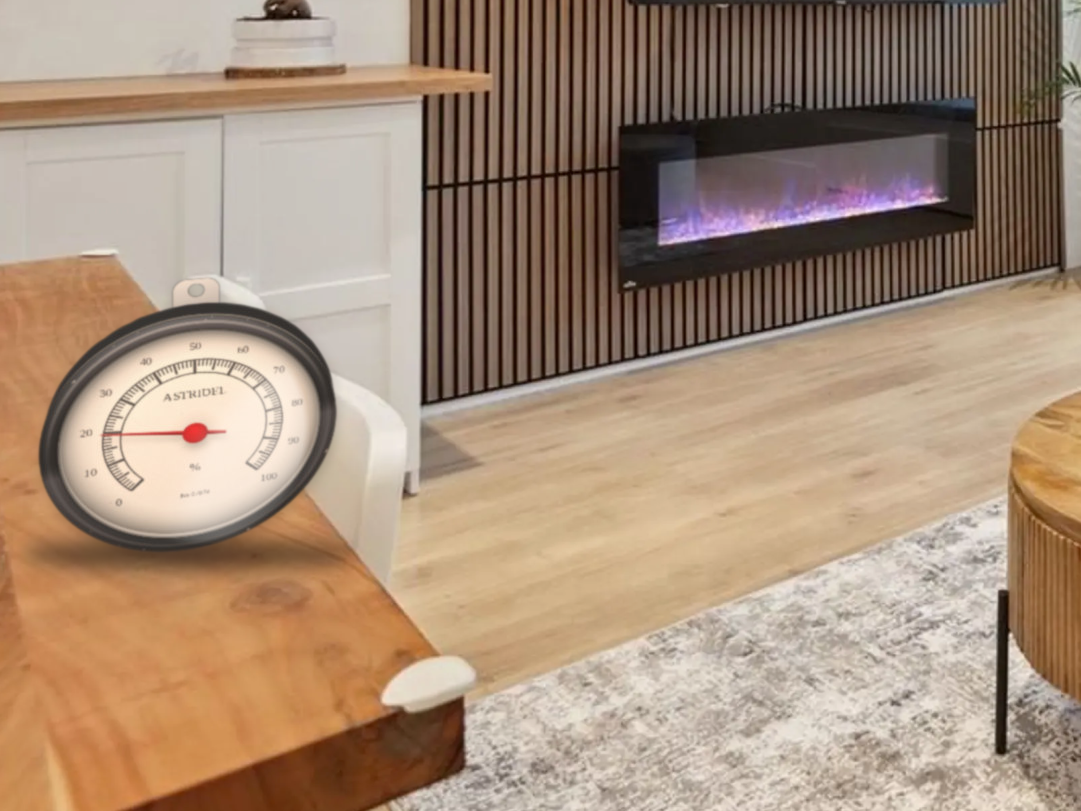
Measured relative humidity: 20 %
